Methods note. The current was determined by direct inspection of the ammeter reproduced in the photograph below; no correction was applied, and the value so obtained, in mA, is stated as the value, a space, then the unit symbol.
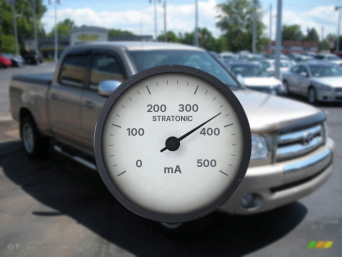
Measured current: 370 mA
